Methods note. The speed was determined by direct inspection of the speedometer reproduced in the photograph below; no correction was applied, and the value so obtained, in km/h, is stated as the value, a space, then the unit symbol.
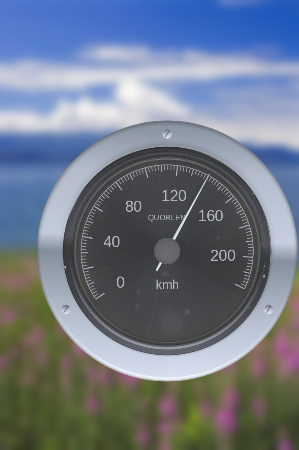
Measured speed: 140 km/h
